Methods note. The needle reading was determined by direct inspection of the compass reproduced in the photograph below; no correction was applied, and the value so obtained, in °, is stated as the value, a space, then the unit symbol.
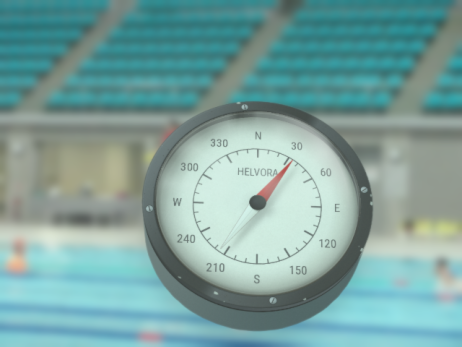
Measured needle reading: 35 °
